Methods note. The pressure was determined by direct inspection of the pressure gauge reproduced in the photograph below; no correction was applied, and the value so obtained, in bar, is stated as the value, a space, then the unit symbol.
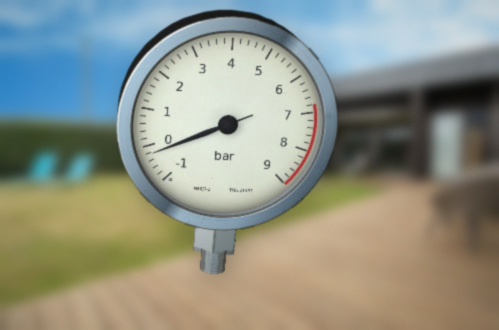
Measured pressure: -0.2 bar
